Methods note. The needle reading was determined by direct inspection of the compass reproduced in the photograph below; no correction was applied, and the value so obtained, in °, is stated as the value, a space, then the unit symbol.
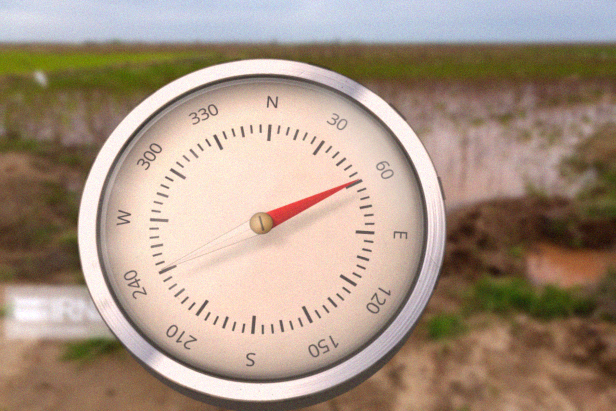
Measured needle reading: 60 °
